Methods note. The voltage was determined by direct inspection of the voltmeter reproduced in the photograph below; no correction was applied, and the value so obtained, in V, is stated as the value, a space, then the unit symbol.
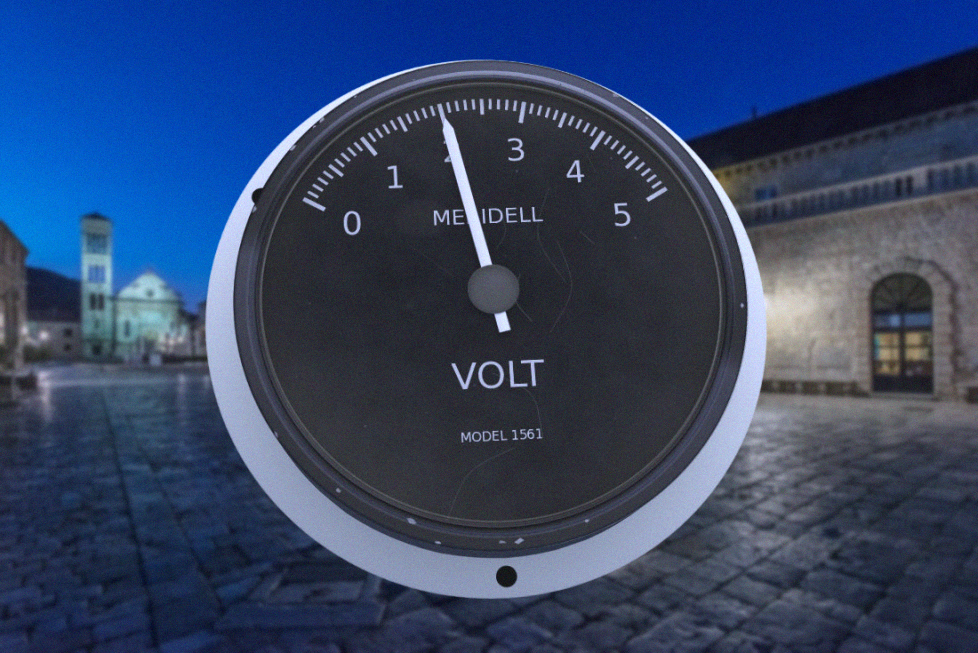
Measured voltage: 2 V
